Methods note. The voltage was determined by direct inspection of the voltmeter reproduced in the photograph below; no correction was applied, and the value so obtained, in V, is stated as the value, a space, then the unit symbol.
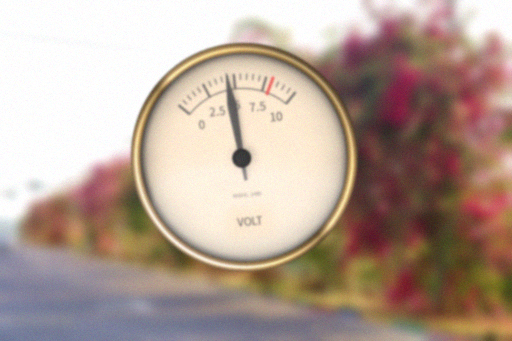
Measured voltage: 4.5 V
